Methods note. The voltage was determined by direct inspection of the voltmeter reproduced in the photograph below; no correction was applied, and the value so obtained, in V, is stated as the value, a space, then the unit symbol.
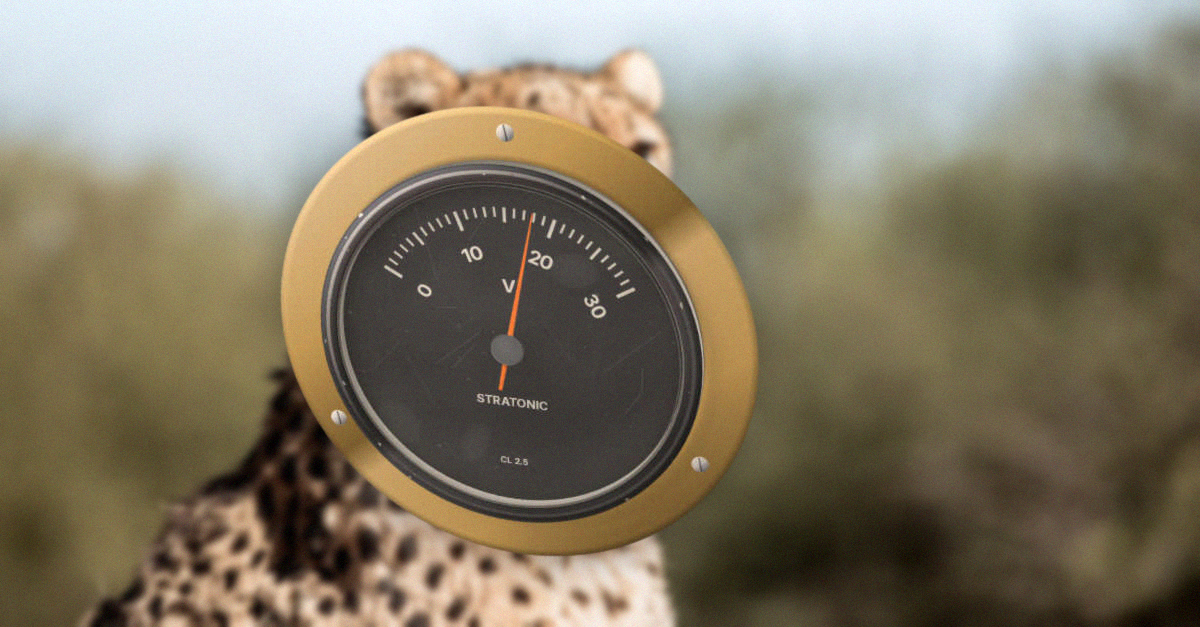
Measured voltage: 18 V
